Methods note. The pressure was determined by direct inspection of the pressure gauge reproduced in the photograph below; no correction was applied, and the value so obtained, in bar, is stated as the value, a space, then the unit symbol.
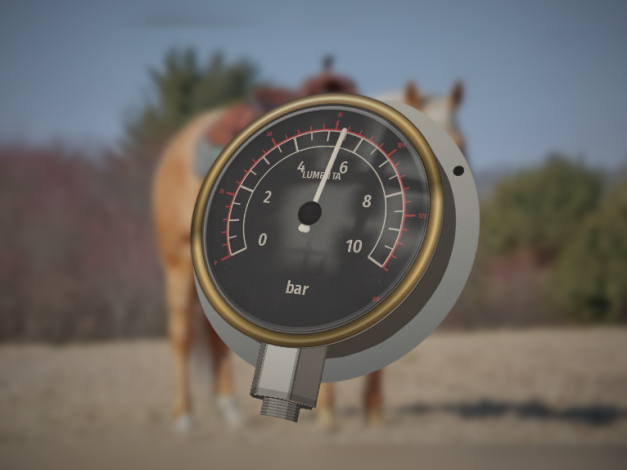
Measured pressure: 5.5 bar
